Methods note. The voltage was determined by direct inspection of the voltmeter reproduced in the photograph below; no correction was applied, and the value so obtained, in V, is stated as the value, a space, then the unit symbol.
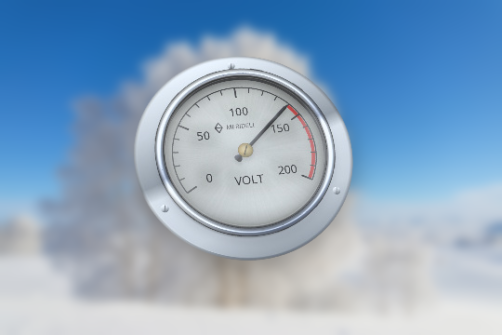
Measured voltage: 140 V
